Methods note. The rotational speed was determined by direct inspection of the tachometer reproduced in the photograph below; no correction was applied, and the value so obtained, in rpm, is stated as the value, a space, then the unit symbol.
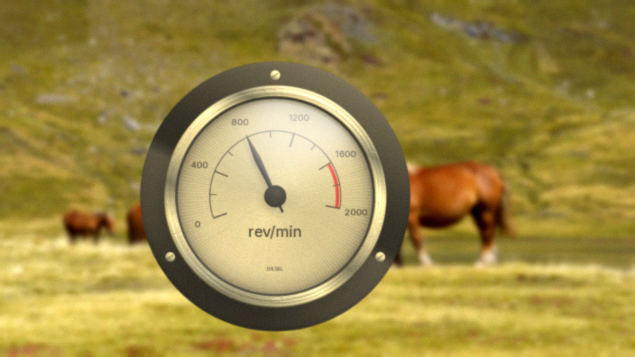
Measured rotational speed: 800 rpm
